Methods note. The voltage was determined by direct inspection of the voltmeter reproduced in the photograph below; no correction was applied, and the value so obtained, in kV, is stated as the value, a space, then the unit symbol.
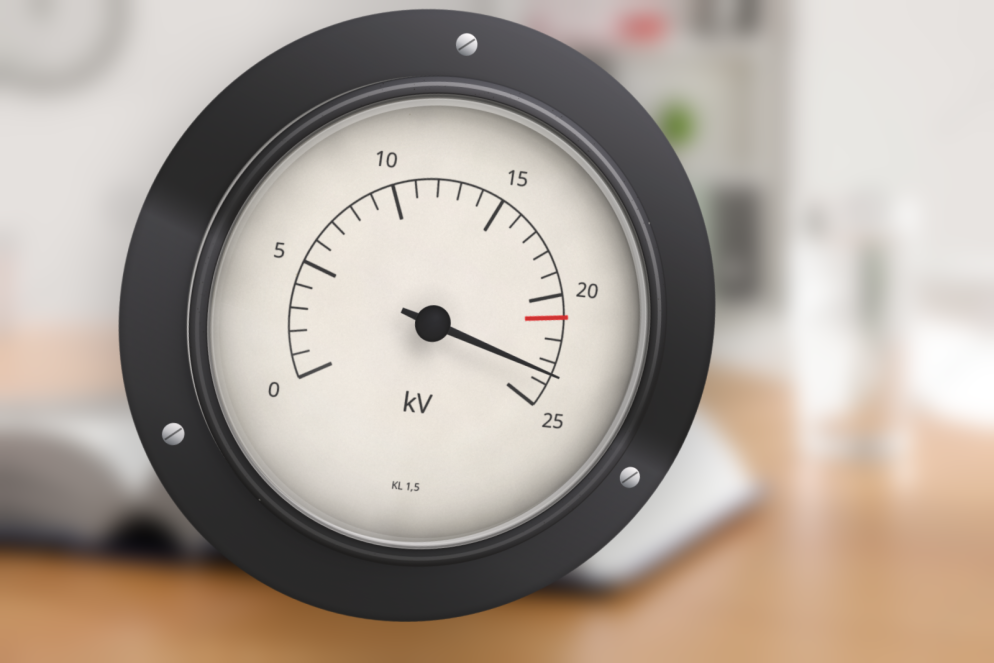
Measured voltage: 23.5 kV
